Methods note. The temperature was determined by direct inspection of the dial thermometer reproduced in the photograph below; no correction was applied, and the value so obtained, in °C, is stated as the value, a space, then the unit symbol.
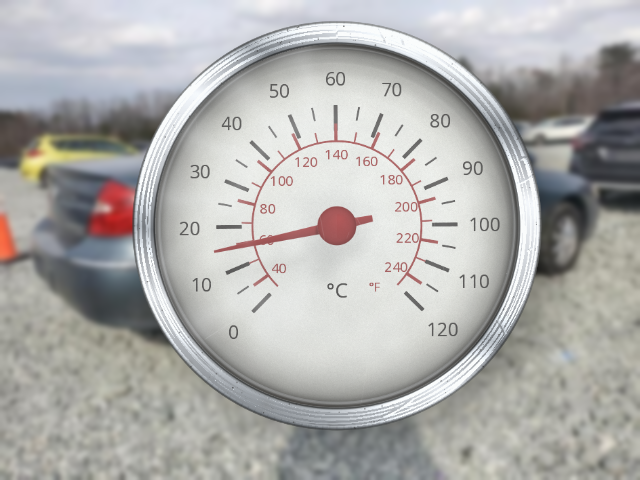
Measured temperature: 15 °C
